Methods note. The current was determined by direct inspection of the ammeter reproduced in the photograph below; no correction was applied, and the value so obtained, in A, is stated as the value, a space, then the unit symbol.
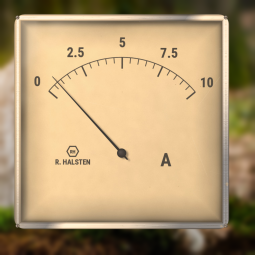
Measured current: 0.75 A
